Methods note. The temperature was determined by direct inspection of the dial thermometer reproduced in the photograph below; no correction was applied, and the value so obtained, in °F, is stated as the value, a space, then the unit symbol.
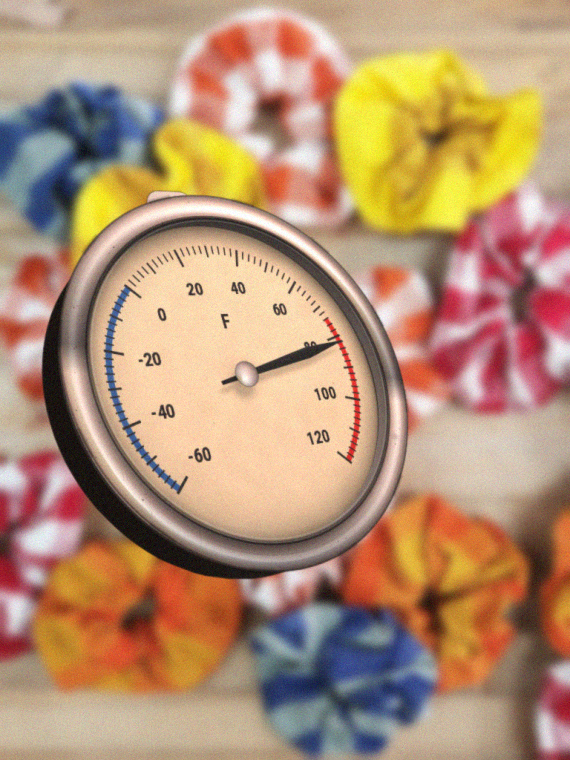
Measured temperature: 82 °F
